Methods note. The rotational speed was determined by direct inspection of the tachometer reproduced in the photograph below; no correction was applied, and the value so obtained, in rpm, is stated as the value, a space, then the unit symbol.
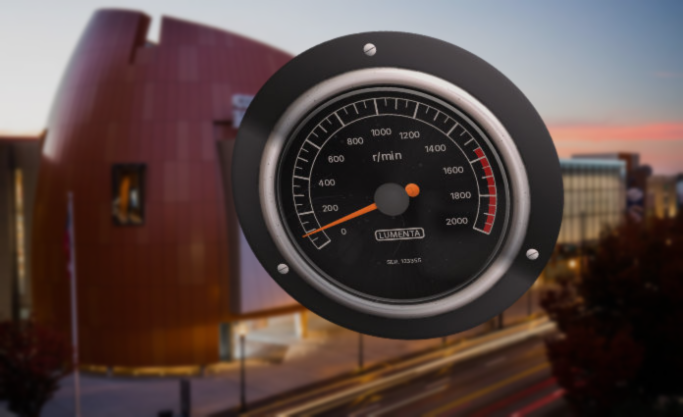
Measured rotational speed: 100 rpm
